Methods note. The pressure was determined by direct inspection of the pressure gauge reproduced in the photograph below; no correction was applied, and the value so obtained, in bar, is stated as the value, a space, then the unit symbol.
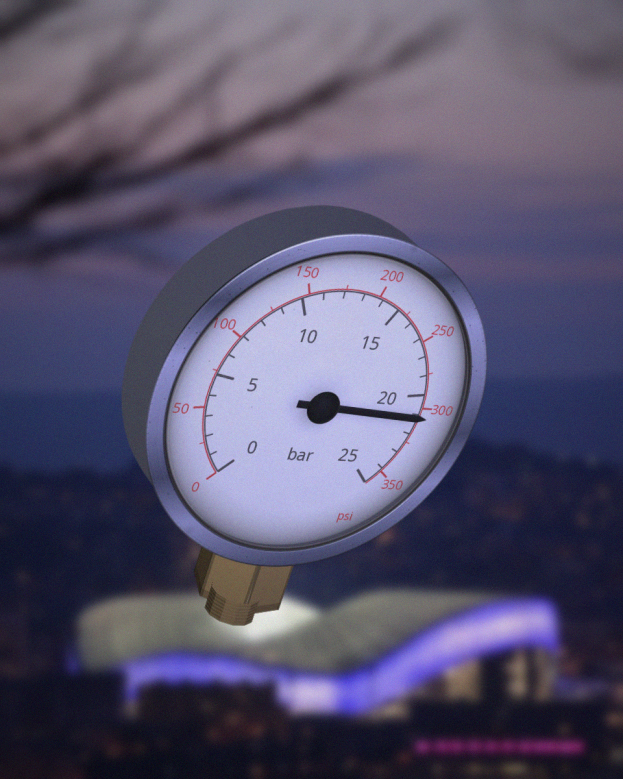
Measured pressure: 21 bar
